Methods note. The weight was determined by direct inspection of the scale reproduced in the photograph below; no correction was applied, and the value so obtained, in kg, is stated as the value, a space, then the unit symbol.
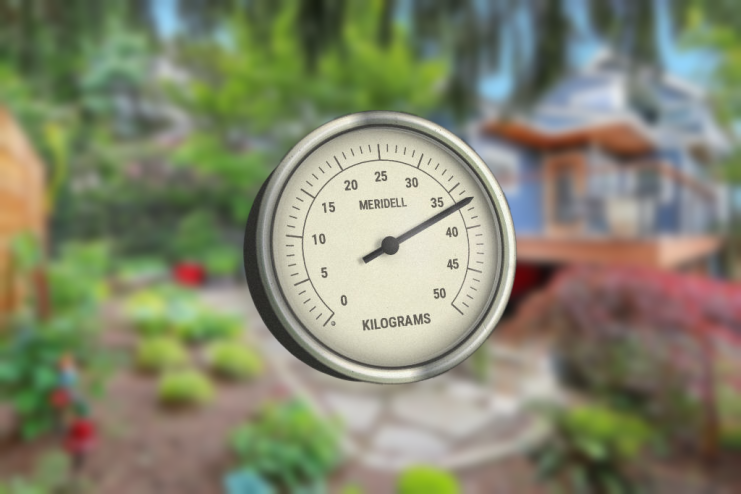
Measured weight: 37 kg
